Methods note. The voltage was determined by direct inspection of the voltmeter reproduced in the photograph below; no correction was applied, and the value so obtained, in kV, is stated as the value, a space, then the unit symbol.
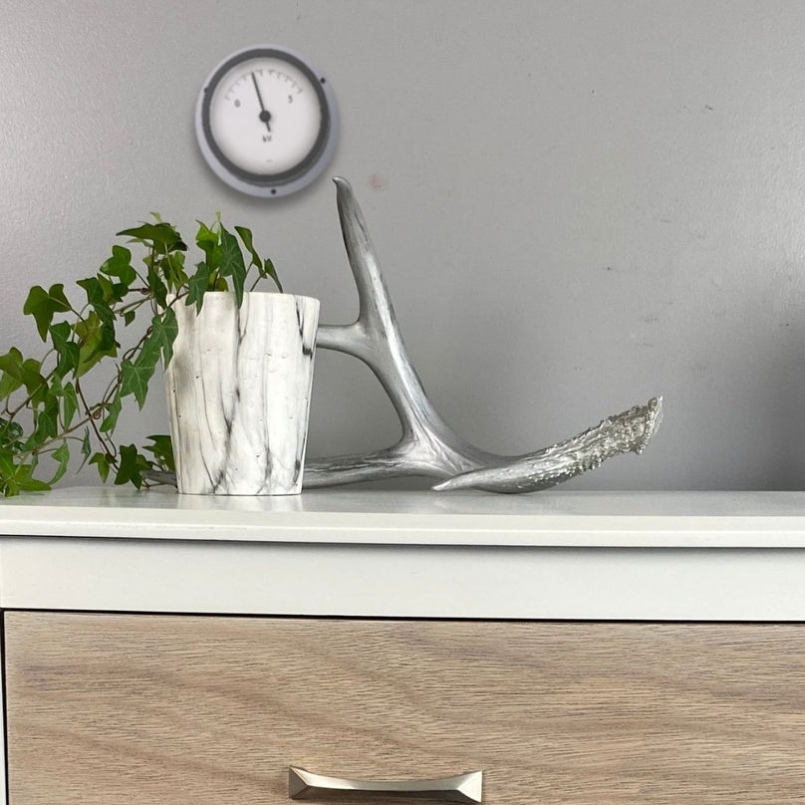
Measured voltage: 2 kV
